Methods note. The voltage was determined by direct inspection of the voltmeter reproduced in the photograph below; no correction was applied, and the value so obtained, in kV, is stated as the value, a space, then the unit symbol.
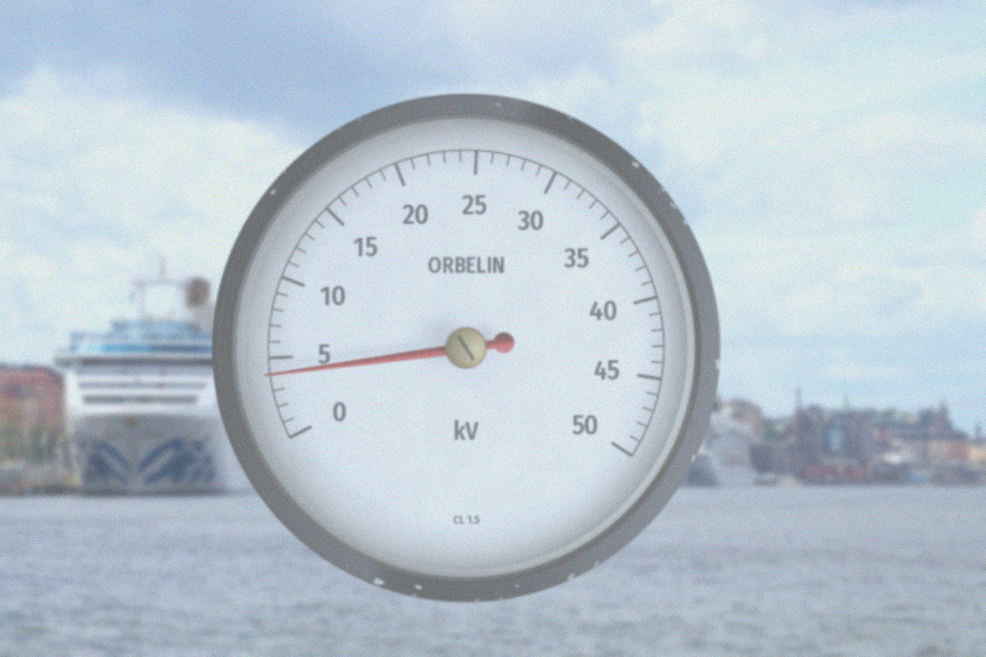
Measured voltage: 4 kV
